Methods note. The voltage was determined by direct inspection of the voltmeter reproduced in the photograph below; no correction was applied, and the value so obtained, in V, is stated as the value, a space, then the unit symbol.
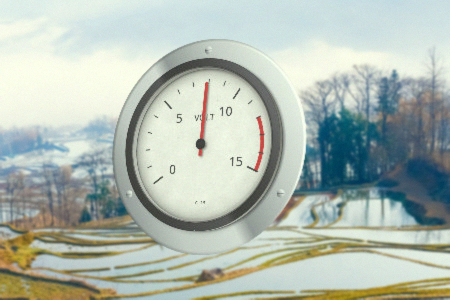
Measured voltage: 8 V
